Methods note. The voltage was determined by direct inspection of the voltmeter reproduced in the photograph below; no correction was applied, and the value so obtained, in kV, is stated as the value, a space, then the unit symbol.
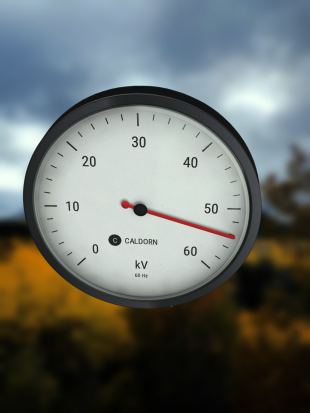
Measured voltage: 54 kV
